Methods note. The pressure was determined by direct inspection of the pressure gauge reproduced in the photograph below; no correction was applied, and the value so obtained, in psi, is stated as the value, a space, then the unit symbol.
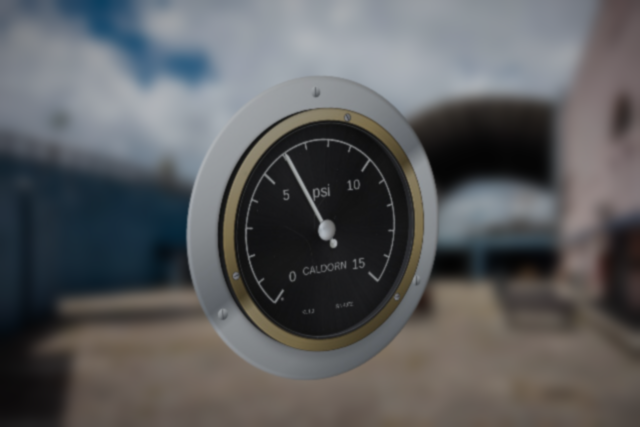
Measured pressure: 6 psi
